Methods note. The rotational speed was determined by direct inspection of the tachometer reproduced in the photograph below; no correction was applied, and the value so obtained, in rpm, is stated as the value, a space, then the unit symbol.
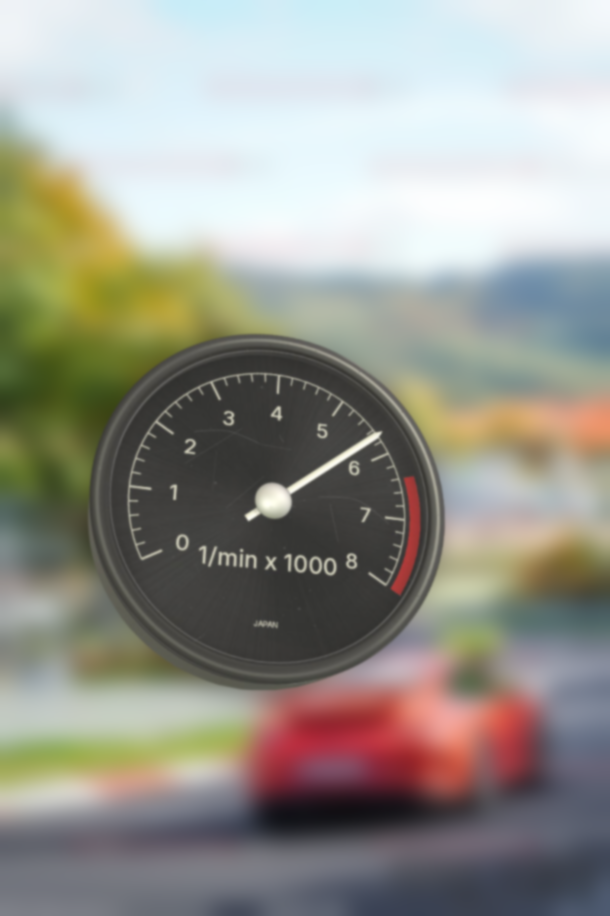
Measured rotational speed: 5700 rpm
